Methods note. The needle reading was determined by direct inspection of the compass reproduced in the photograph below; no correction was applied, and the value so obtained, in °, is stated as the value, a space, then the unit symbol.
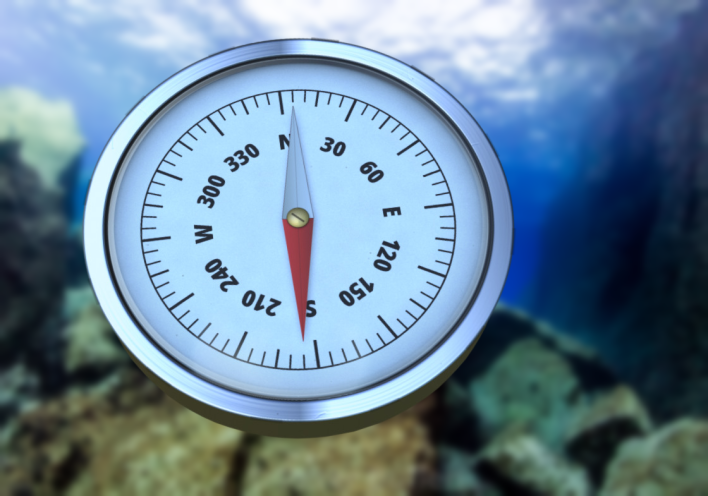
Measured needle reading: 185 °
